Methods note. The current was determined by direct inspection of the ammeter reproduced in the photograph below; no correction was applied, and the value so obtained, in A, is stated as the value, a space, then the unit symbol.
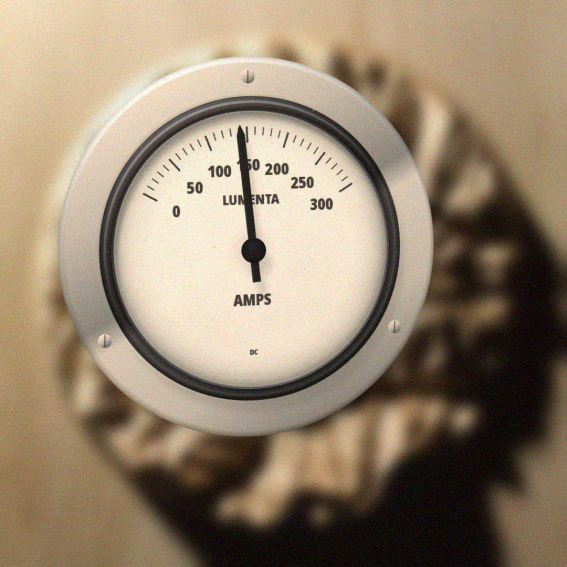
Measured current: 140 A
